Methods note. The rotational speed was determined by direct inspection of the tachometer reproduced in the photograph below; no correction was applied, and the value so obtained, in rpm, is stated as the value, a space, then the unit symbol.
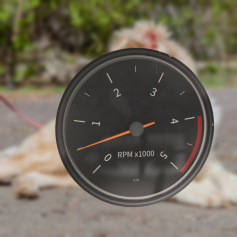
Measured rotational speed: 500 rpm
